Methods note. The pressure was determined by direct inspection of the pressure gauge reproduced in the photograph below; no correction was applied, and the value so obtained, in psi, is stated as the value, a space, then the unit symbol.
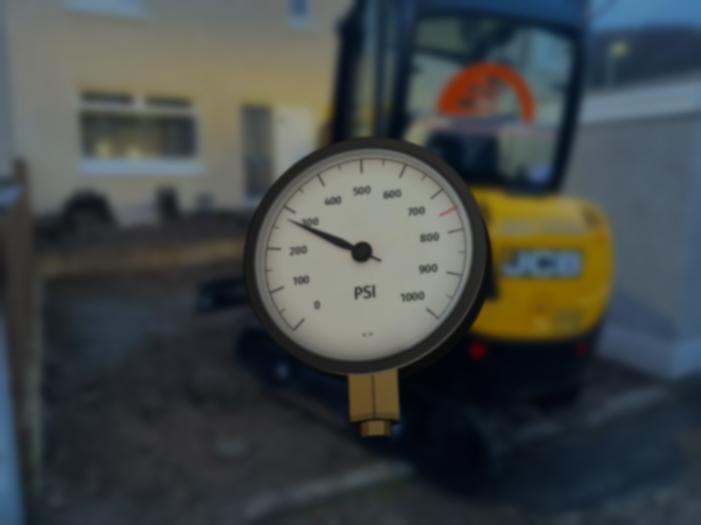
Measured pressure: 275 psi
